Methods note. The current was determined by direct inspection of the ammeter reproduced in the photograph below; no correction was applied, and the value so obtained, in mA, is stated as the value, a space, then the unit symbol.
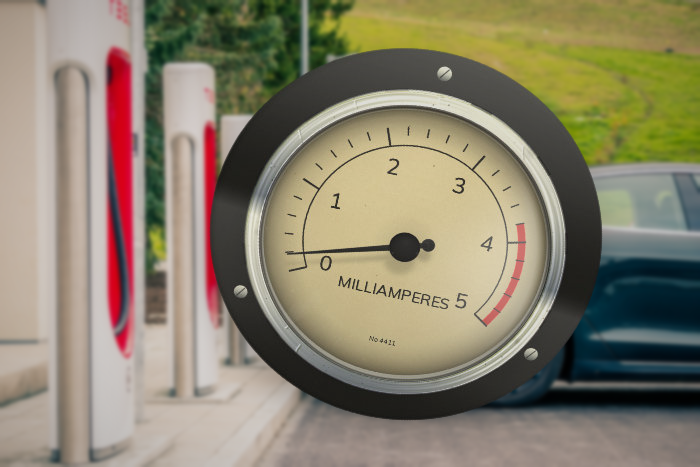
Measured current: 0.2 mA
